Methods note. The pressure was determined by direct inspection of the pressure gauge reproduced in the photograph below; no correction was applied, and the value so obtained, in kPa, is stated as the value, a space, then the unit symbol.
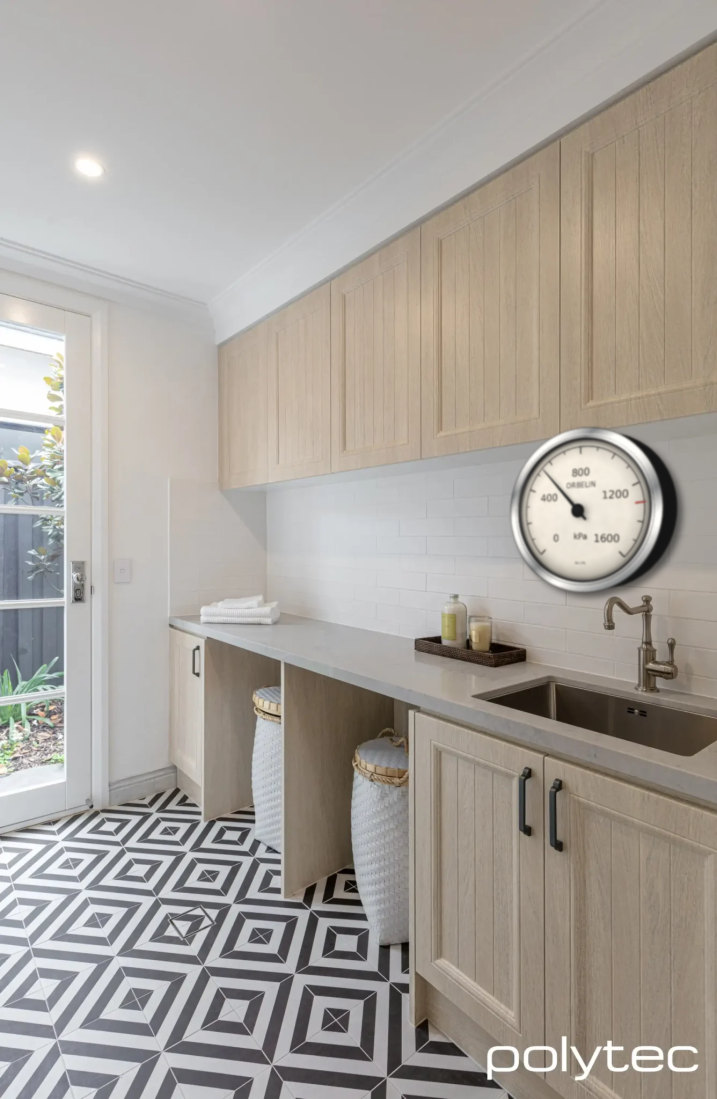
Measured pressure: 550 kPa
